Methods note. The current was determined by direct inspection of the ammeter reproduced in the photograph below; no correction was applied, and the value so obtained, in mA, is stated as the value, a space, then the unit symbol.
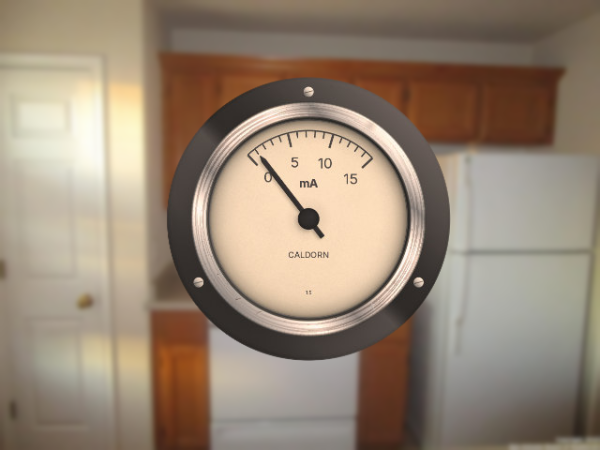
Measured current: 1 mA
